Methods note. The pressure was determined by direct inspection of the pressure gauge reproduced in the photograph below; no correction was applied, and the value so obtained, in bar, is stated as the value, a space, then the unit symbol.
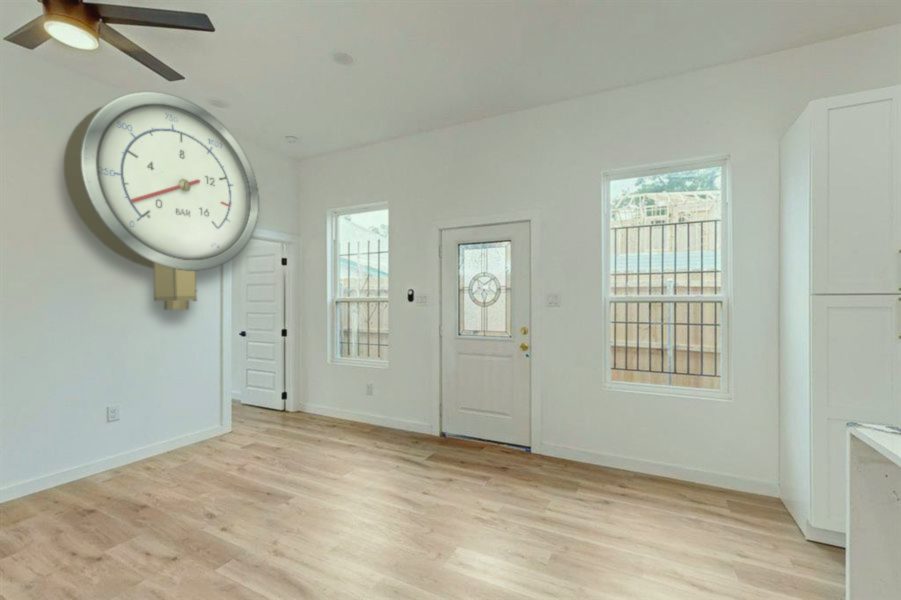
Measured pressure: 1 bar
